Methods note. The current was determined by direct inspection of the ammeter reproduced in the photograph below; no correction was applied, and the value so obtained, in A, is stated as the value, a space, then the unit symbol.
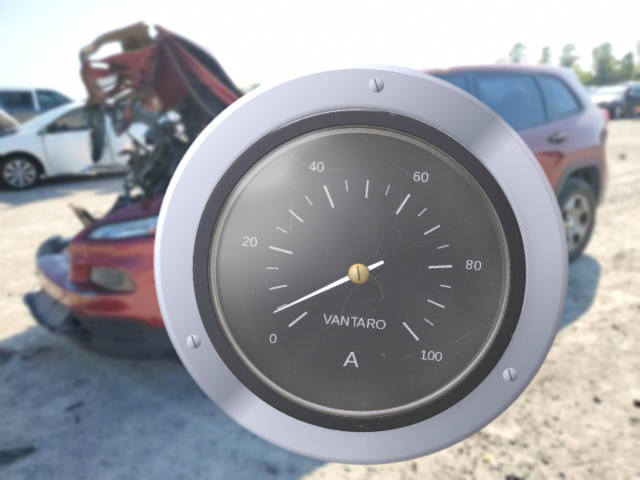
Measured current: 5 A
